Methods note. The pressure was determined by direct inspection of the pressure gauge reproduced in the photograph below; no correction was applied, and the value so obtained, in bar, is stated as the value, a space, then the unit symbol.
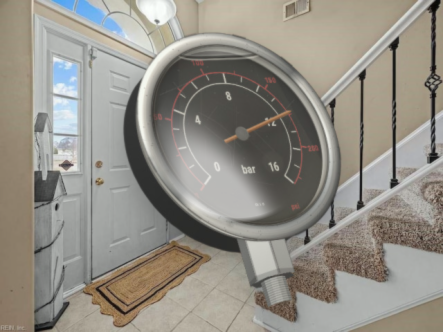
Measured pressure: 12 bar
